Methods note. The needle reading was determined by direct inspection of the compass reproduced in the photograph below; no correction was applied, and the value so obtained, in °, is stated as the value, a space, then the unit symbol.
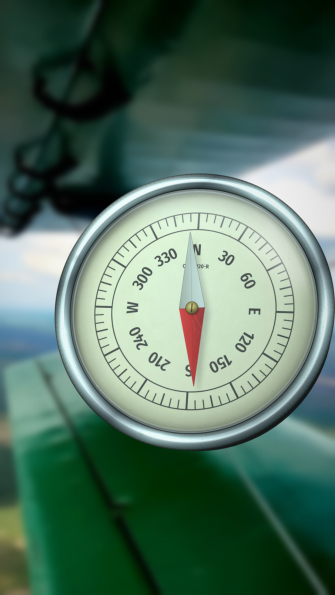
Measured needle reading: 175 °
